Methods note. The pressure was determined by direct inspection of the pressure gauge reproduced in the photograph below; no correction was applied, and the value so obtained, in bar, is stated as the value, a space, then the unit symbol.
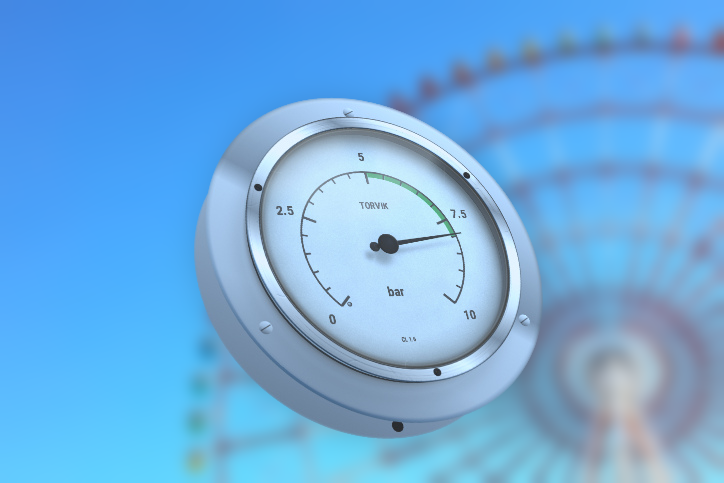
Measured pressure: 8 bar
